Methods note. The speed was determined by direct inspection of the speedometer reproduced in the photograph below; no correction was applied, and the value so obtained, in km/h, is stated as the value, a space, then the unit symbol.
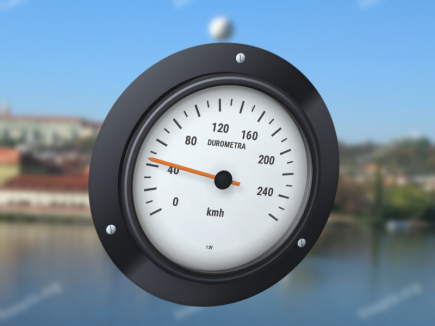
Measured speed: 45 km/h
